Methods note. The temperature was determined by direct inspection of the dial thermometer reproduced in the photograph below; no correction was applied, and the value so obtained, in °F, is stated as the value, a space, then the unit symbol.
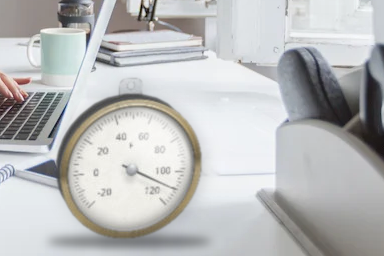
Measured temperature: 110 °F
